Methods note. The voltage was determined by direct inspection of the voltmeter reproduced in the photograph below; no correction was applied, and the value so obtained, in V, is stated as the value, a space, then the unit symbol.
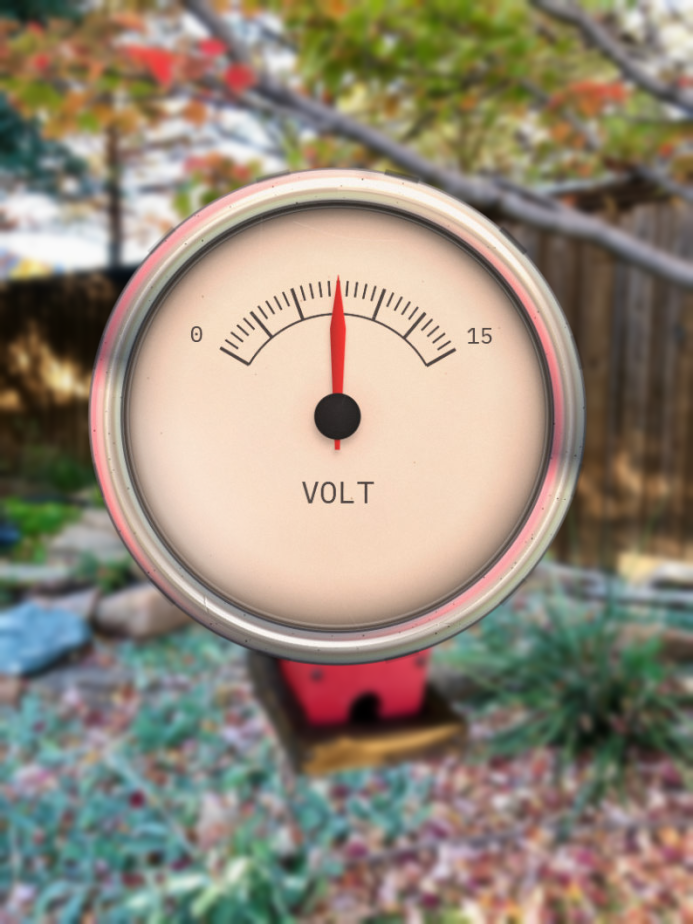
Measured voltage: 7.5 V
